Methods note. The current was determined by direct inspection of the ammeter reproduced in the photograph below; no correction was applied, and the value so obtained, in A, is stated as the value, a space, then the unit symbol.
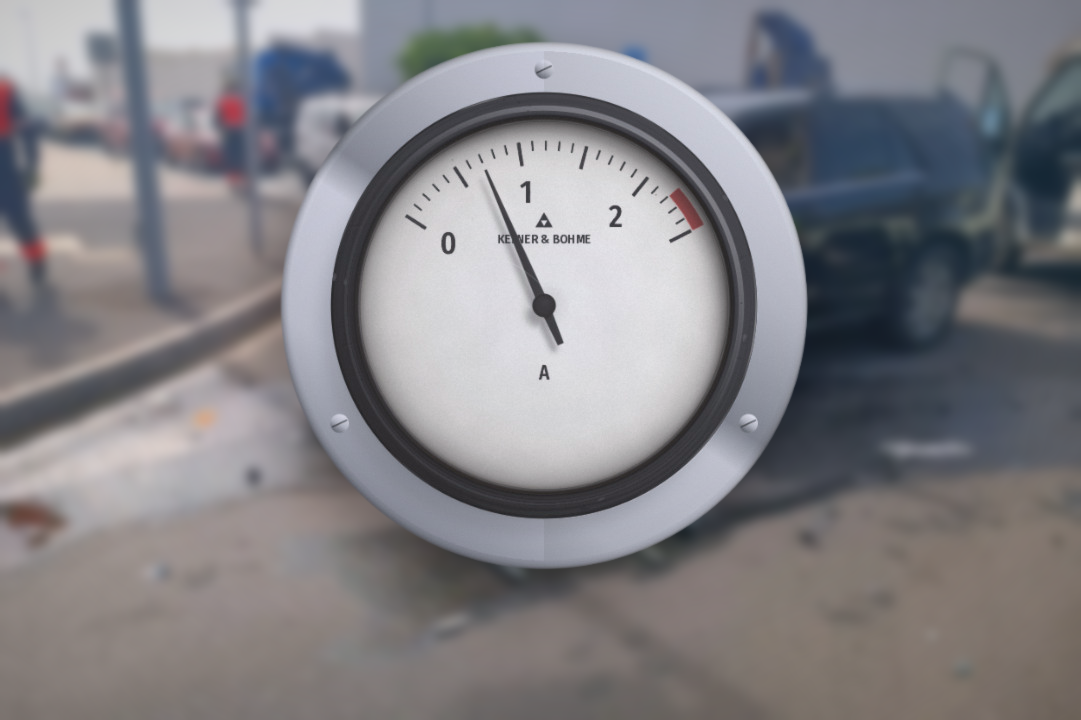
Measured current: 0.7 A
